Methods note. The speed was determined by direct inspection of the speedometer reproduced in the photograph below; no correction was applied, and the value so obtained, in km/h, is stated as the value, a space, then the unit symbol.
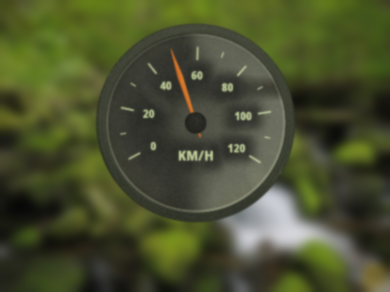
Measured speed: 50 km/h
